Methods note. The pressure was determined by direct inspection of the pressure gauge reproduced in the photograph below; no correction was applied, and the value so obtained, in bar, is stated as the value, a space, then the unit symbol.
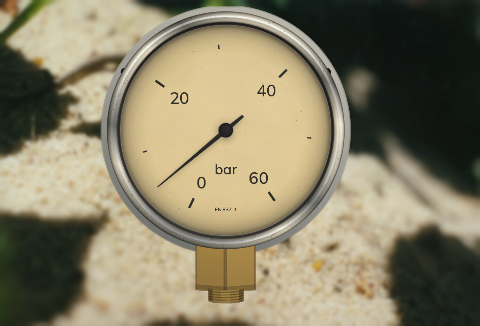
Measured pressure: 5 bar
